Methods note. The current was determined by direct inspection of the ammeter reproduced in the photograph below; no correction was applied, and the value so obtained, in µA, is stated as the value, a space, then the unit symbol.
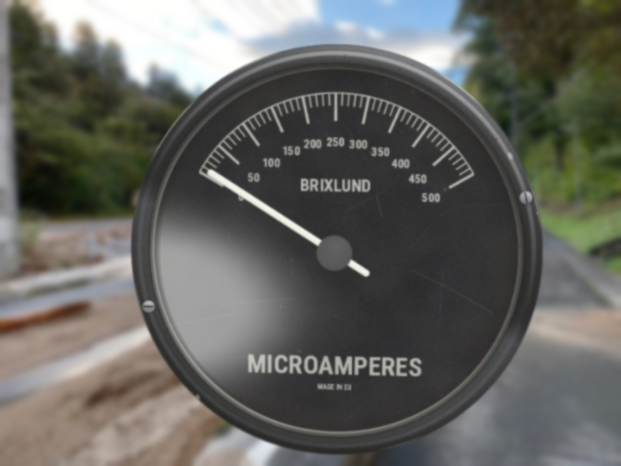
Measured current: 10 µA
